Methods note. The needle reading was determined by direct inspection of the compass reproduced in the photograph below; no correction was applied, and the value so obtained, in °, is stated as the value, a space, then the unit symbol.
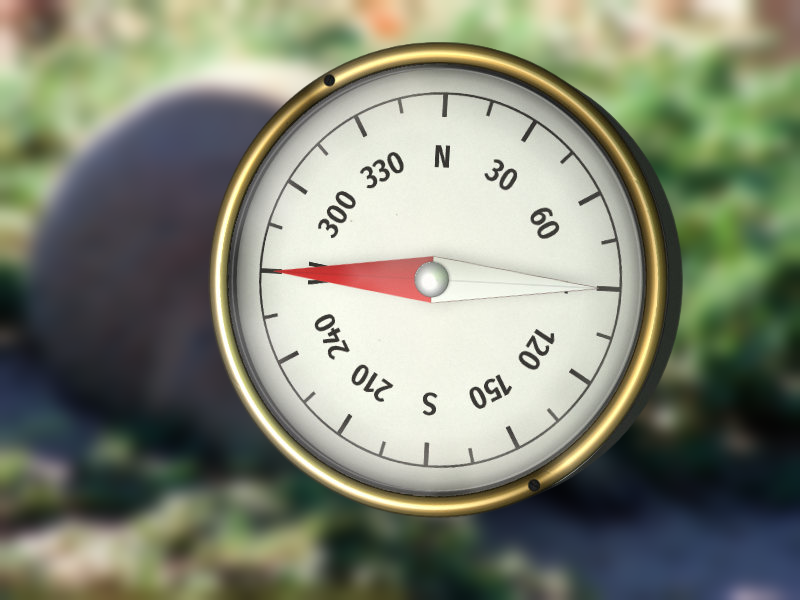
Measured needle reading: 270 °
